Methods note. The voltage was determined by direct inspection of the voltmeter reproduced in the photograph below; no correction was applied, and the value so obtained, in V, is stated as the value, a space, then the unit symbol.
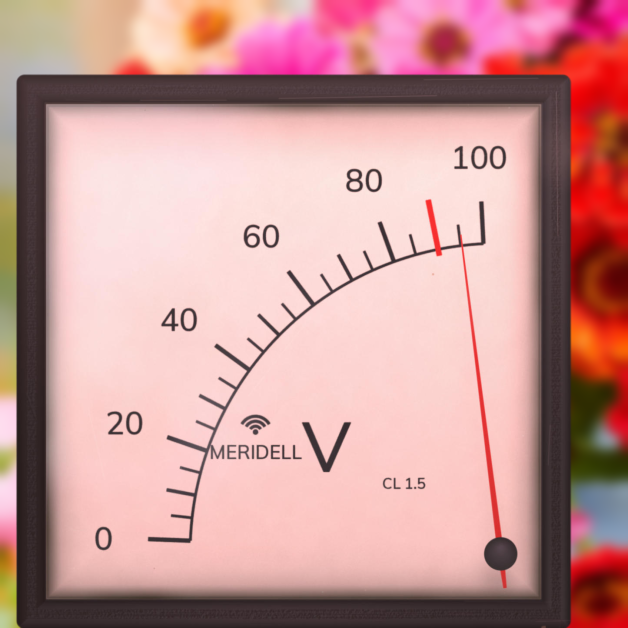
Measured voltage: 95 V
